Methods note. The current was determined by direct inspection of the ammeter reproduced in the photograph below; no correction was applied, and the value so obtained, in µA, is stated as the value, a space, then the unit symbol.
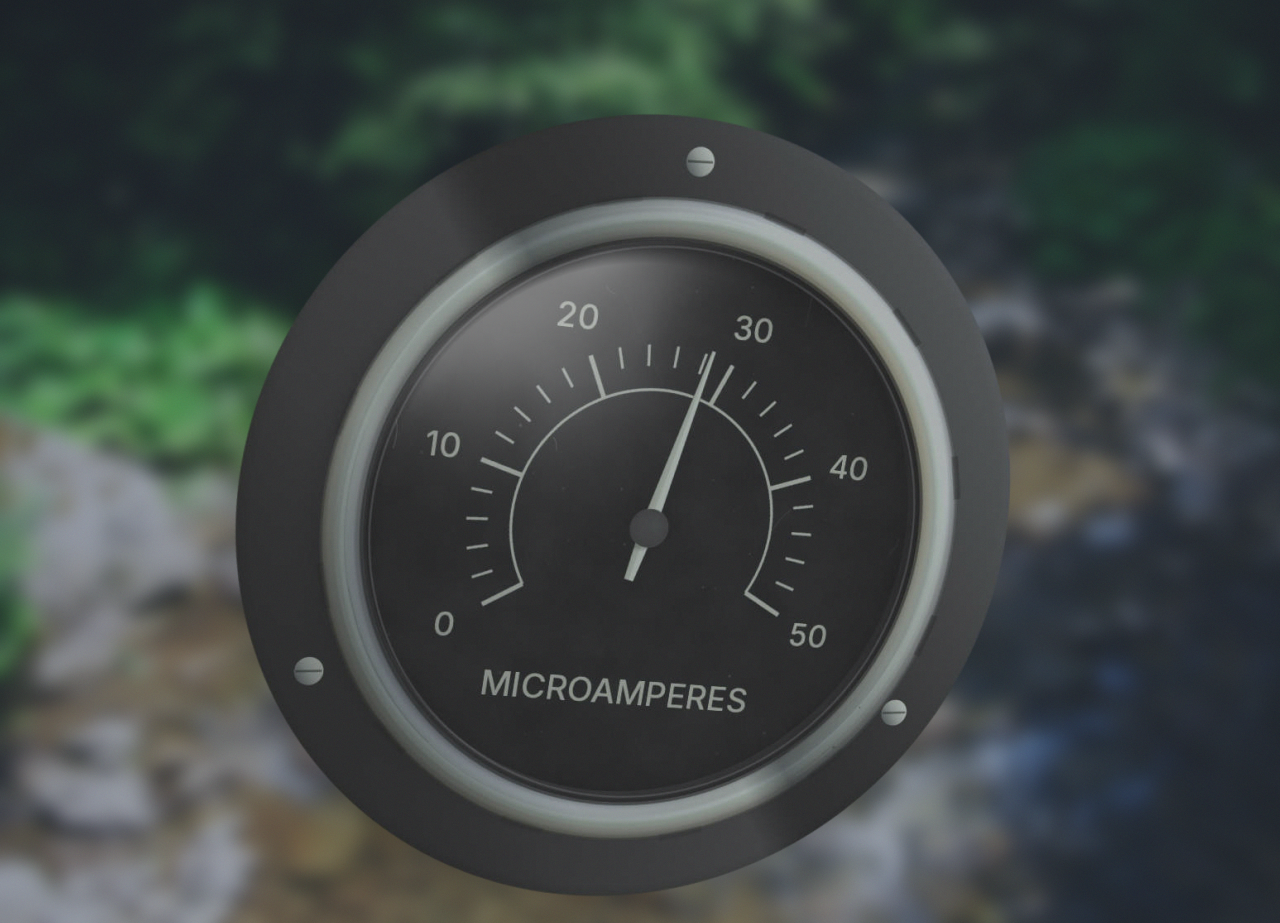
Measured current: 28 µA
